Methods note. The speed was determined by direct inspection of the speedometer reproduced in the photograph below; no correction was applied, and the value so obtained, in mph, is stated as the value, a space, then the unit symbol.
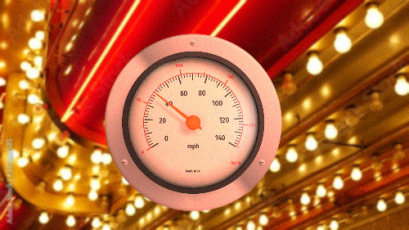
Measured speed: 40 mph
